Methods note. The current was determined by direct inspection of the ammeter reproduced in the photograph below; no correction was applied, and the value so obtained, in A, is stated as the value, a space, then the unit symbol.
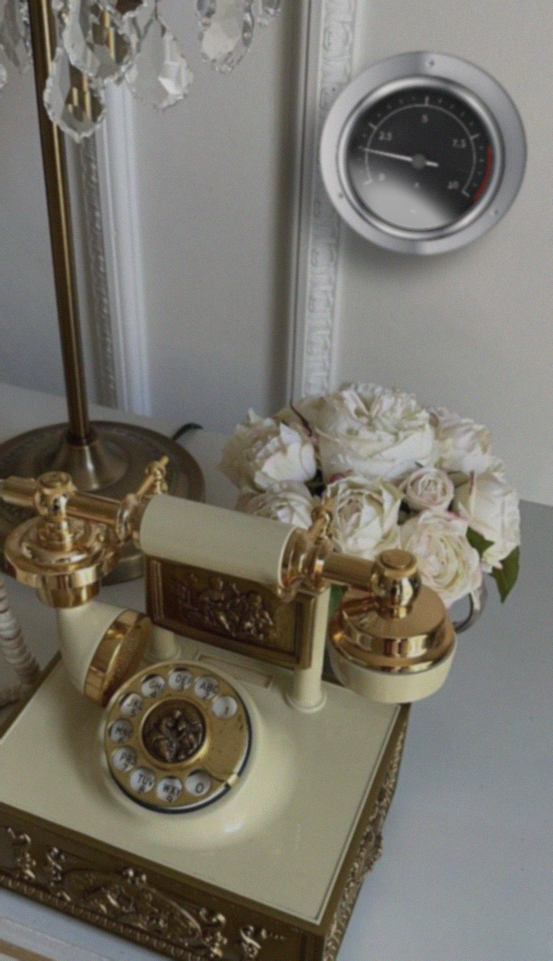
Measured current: 1.5 A
